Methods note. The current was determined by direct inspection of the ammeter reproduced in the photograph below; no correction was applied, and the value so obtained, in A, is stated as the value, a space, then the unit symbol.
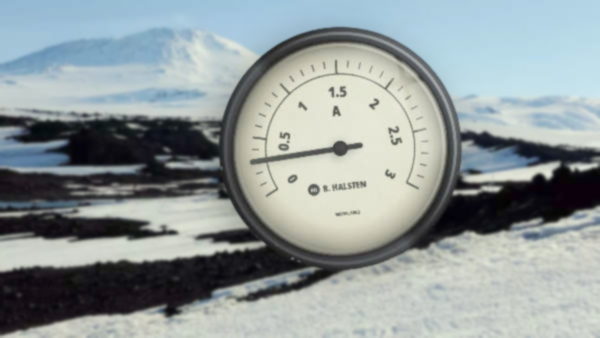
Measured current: 0.3 A
